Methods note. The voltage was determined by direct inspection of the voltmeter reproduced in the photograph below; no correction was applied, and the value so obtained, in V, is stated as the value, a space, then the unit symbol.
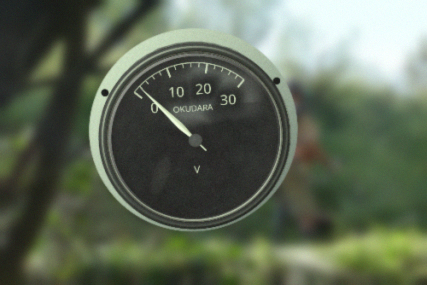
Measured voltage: 2 V
